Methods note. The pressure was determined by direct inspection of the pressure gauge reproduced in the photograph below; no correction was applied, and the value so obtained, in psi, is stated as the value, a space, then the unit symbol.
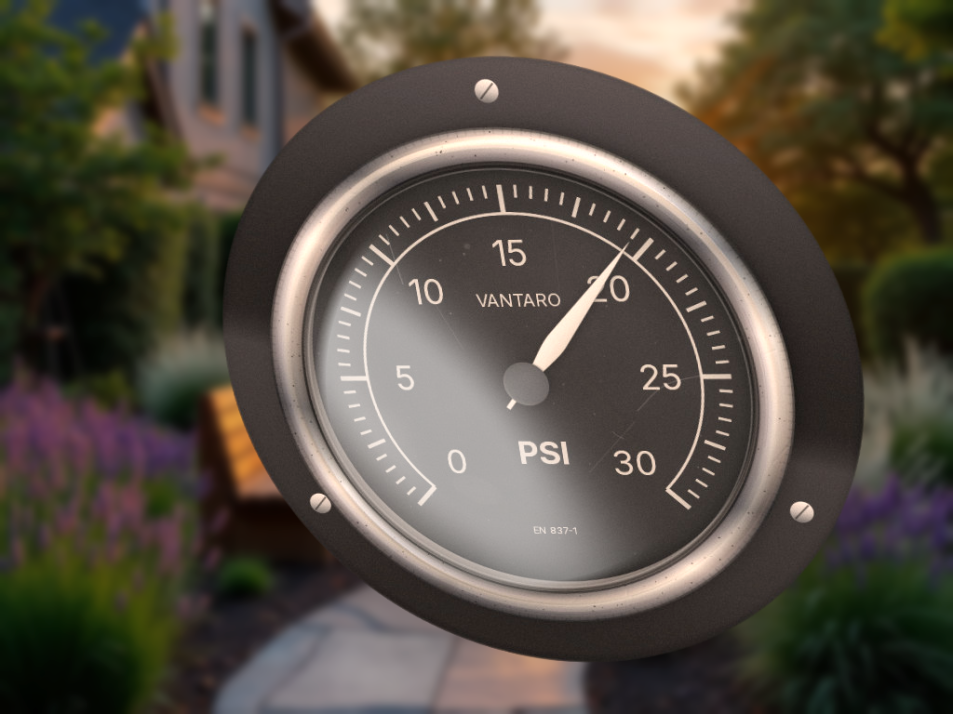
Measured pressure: 19.5 psi
